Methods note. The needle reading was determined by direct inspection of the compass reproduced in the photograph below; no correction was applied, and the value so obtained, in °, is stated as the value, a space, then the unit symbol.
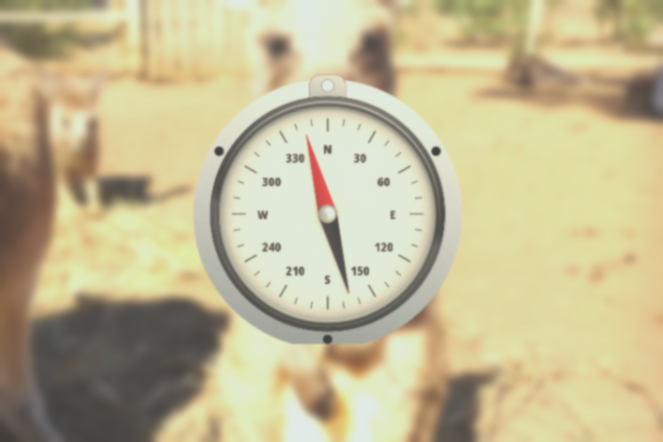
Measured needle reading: 345 °
